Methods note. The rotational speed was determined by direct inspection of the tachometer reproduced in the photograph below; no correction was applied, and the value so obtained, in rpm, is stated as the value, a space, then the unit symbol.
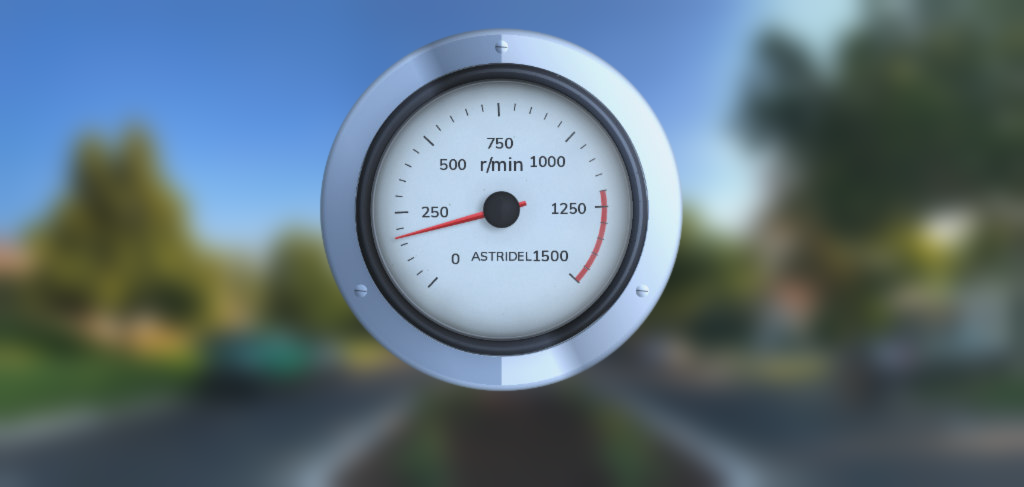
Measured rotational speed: 175 rpm
